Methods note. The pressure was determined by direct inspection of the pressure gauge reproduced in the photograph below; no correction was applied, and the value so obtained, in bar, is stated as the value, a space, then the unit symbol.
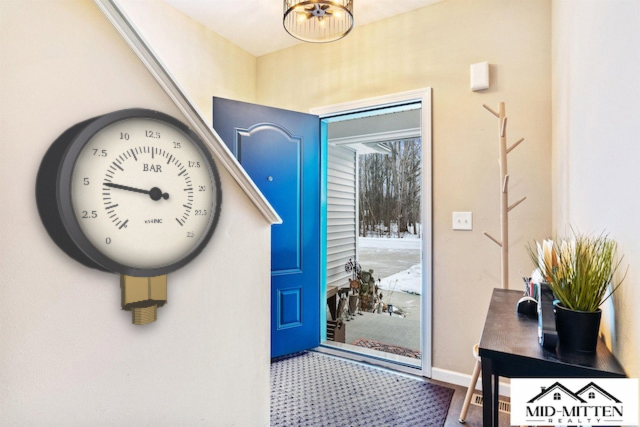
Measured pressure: 5 bar
